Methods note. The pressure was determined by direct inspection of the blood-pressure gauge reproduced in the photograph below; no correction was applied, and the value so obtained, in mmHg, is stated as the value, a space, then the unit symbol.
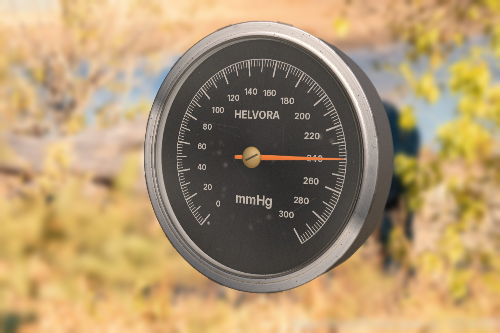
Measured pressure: 240 mmHg
